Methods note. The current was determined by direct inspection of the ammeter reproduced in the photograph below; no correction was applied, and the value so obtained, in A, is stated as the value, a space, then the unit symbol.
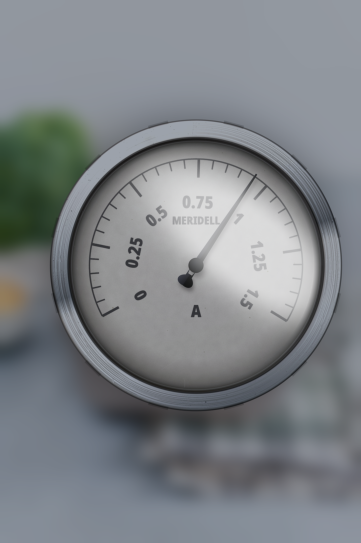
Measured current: 0.95 A
